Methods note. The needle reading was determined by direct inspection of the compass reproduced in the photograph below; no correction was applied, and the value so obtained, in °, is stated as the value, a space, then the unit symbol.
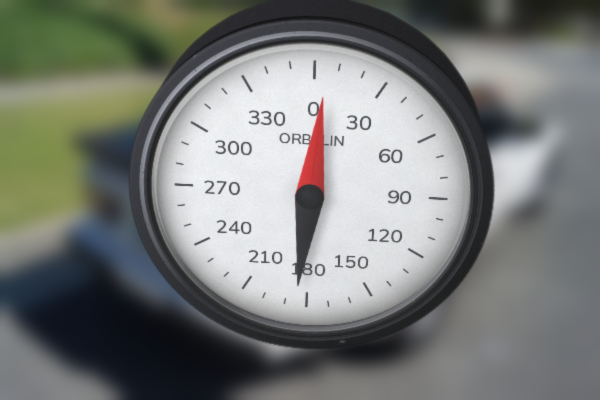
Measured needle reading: 5 °
